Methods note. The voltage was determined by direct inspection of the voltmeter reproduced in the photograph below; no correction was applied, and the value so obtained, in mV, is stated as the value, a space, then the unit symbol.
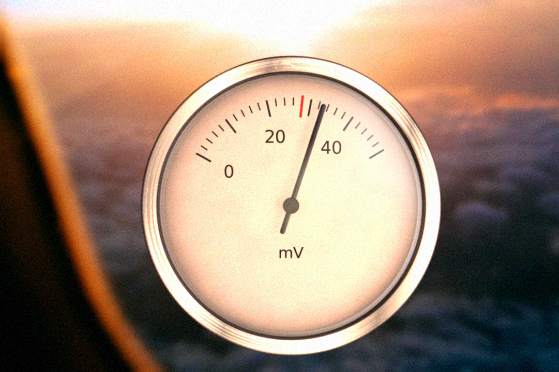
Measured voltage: 33 mV
